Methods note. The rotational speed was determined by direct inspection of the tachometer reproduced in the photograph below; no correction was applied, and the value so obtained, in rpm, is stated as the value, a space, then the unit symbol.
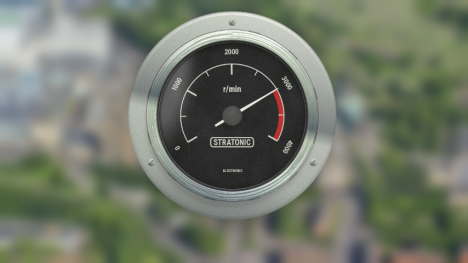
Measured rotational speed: 3000 rpm
